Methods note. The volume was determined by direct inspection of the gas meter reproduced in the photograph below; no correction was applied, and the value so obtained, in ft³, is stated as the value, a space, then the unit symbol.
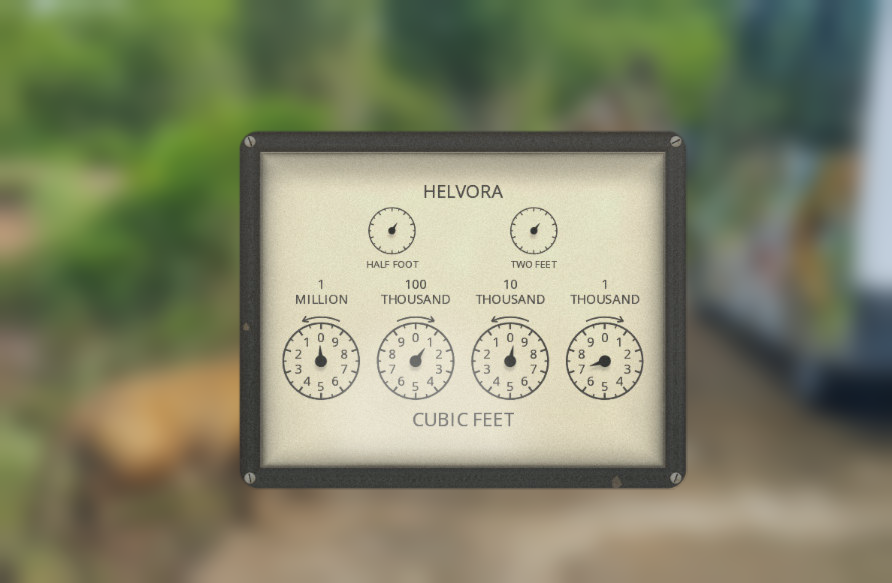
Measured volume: 9700 ft³
